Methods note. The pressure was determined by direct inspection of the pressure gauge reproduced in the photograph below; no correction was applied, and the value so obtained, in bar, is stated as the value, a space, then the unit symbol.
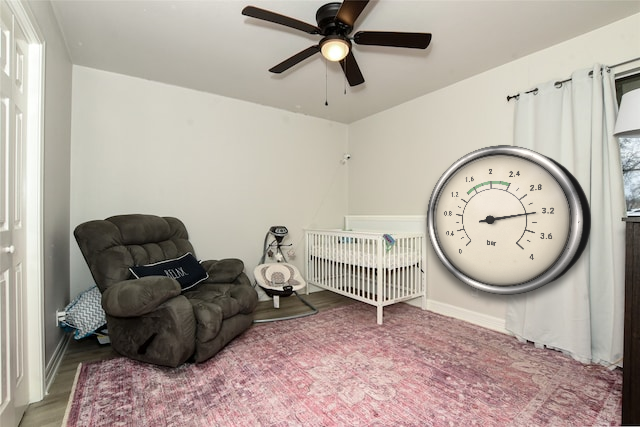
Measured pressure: 3.2 bar
